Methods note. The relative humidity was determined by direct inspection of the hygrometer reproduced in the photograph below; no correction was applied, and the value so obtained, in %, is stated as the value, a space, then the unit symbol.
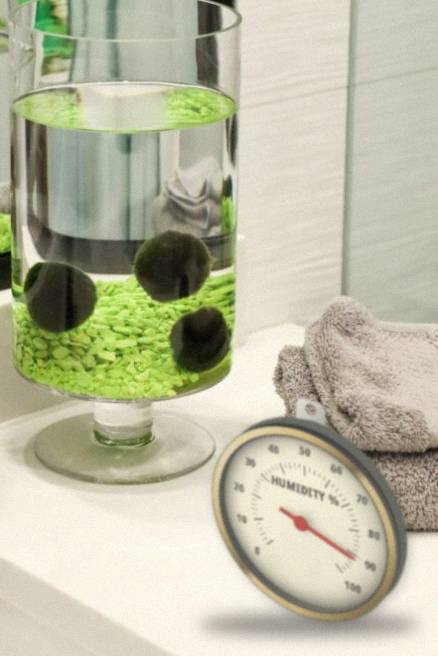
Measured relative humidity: 90 %
